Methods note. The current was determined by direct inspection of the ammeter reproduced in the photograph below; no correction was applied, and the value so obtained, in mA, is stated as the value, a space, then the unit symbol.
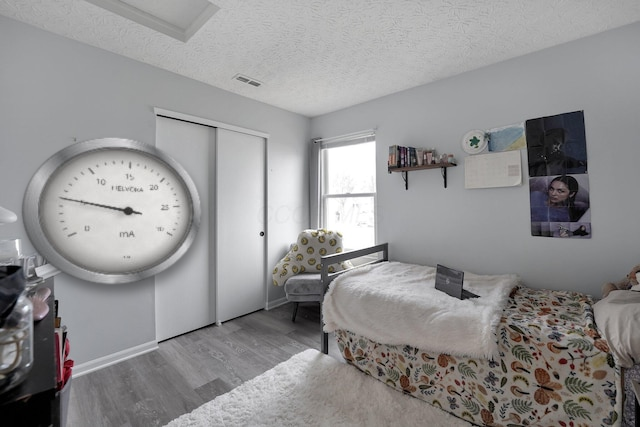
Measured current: 5 mA
